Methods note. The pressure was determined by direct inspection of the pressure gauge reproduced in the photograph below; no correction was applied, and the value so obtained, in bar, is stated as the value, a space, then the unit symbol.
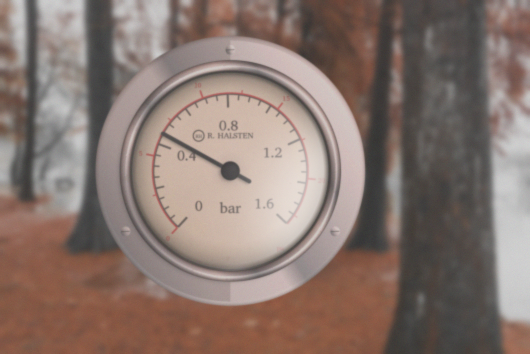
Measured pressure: 0.45 bar
